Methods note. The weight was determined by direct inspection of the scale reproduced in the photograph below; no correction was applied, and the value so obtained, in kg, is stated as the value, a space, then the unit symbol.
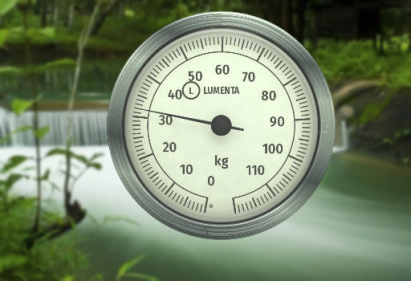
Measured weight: 32 kg
